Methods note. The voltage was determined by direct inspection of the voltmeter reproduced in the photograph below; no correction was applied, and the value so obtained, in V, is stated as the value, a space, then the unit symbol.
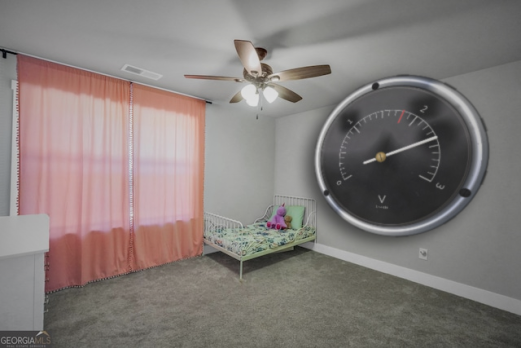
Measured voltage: 2.4 V
